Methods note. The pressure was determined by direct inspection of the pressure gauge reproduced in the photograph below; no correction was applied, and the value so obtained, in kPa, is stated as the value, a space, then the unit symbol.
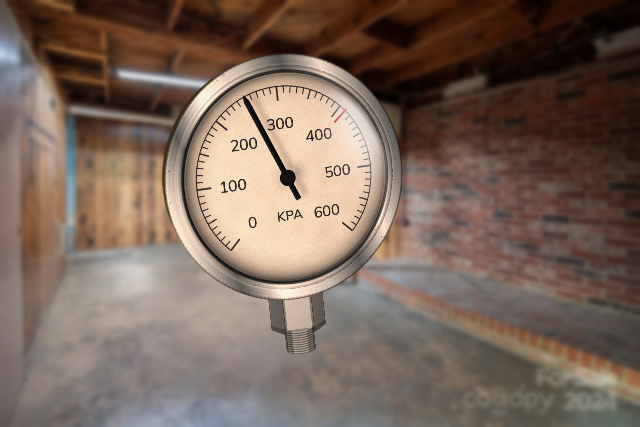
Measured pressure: 250 kPa
